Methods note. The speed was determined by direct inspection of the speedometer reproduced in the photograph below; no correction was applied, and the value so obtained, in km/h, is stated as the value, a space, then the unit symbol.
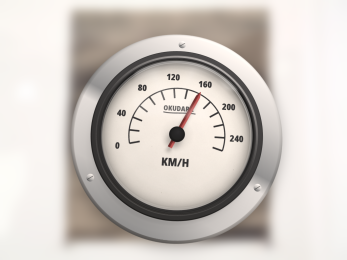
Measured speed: 160 km/h
